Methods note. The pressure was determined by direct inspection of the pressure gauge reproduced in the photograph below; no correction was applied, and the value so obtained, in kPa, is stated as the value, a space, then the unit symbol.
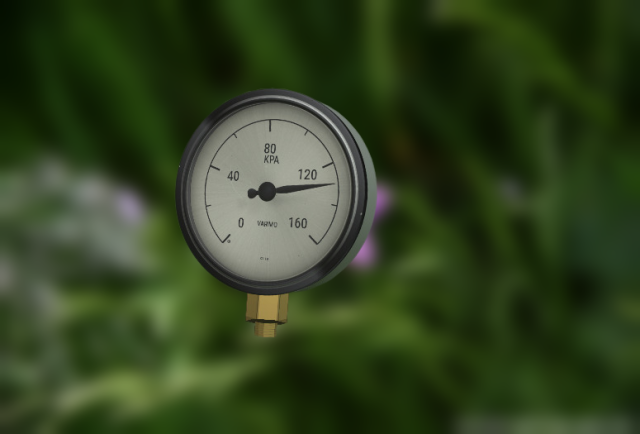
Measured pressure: 130 kPa
